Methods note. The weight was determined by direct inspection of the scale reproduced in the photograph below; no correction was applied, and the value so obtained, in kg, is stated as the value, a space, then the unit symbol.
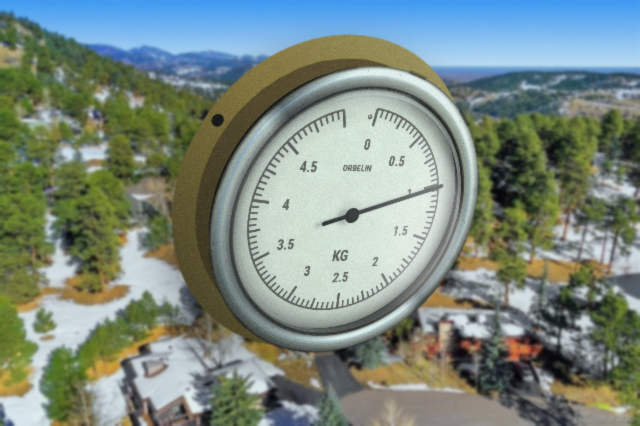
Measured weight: 1 kg
